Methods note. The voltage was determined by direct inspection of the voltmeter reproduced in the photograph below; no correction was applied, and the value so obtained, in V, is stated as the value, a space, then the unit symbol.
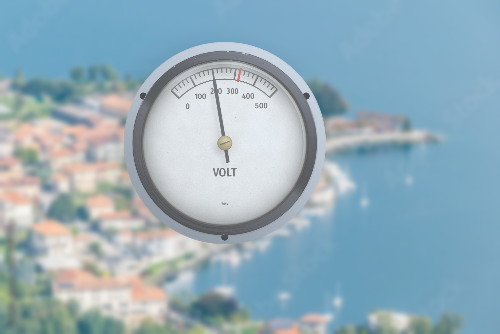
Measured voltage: 200 V
